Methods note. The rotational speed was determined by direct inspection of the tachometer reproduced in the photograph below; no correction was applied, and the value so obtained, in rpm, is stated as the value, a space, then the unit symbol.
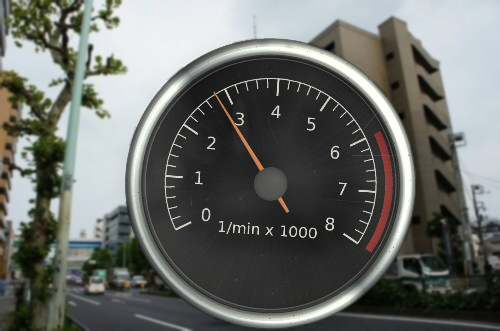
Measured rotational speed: 2800 rpm
